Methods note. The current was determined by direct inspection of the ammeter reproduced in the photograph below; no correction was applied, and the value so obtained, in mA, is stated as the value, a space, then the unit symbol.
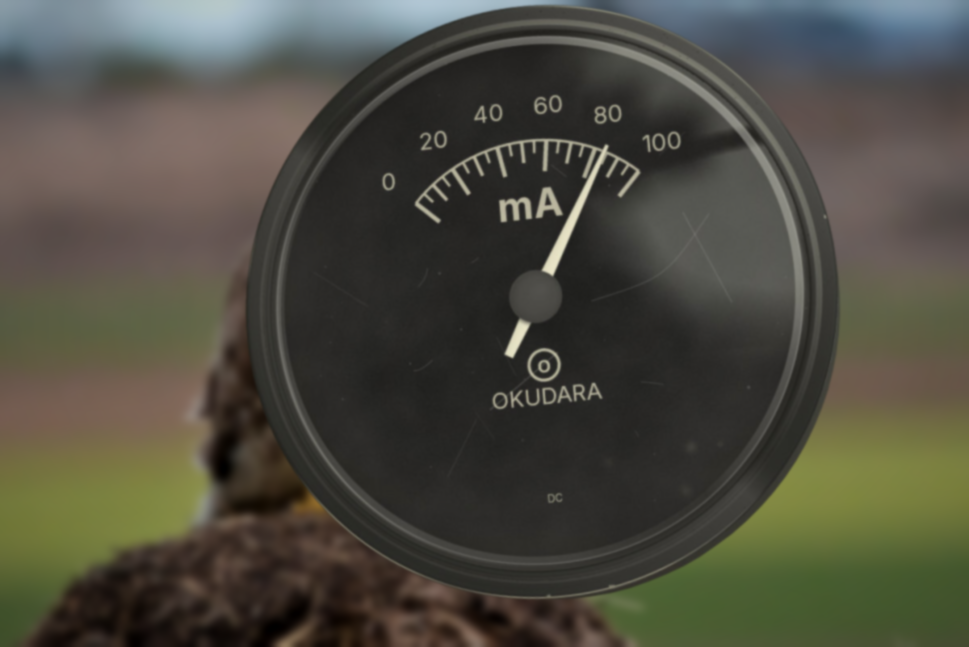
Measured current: 85 mA
